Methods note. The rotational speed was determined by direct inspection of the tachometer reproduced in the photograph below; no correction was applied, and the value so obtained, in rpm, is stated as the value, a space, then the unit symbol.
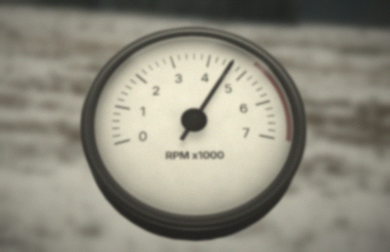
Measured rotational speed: 4600 rpm
